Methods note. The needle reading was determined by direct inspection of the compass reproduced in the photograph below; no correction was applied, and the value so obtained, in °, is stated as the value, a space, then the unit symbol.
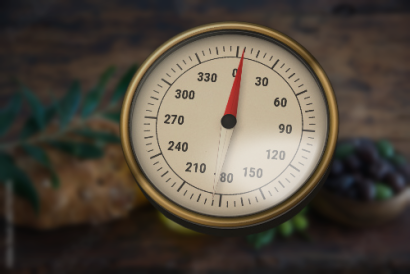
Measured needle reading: 5 °
